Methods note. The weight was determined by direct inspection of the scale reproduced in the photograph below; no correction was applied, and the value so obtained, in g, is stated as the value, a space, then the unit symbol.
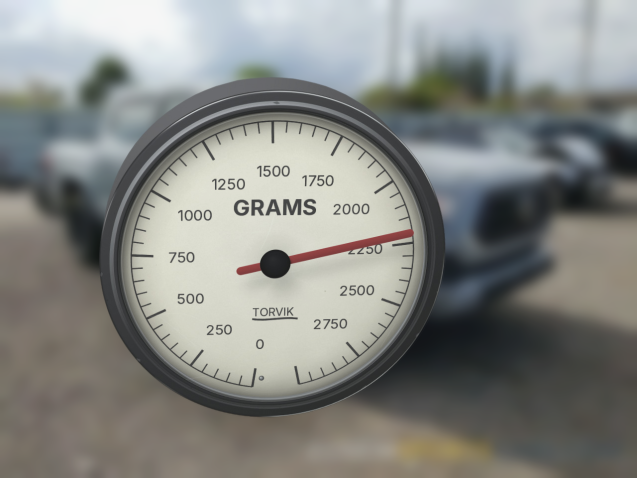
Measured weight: 2200 g
